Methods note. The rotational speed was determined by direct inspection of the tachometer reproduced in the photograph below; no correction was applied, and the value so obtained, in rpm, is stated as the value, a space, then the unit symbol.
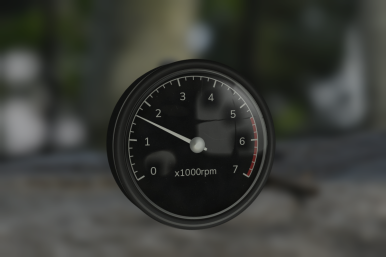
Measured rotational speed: 1600 rpm
